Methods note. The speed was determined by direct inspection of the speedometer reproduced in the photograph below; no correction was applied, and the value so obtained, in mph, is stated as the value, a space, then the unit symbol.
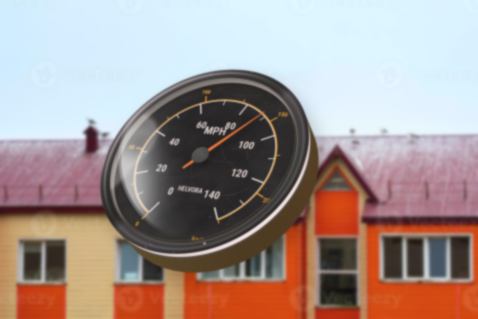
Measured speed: 90 mph
